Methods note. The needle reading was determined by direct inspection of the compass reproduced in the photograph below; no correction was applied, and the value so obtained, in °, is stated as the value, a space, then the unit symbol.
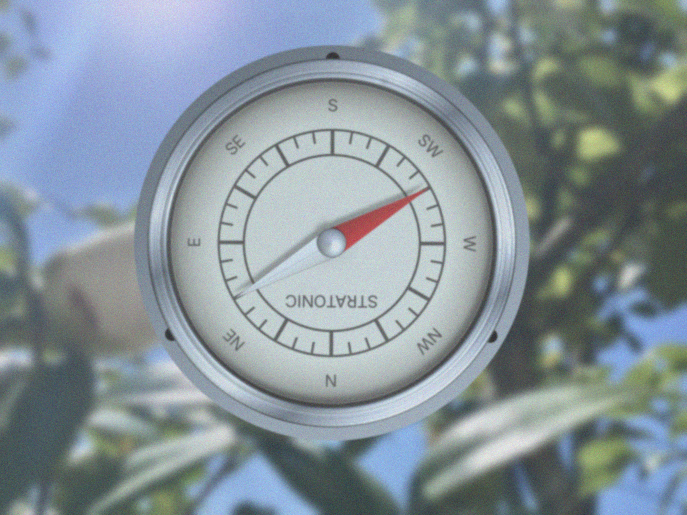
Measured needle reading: 240 °
